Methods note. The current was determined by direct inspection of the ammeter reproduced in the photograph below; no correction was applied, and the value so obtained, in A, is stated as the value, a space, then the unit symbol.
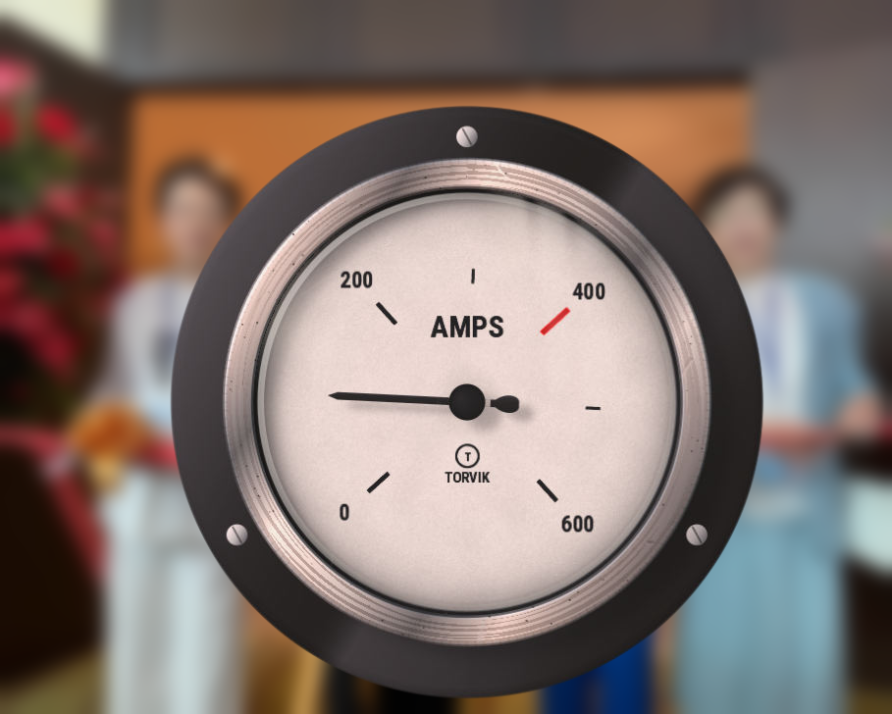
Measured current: 100 A
